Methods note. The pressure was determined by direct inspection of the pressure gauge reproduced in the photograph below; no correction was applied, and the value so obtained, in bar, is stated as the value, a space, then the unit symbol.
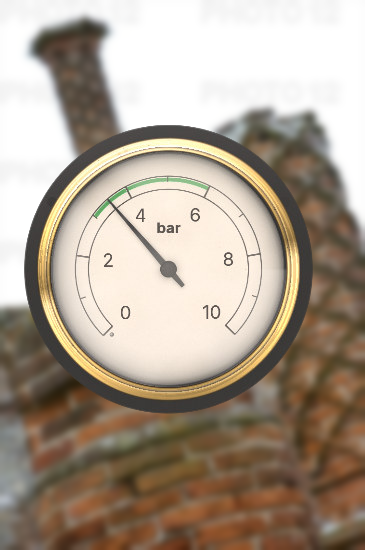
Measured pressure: 3.5 bar
